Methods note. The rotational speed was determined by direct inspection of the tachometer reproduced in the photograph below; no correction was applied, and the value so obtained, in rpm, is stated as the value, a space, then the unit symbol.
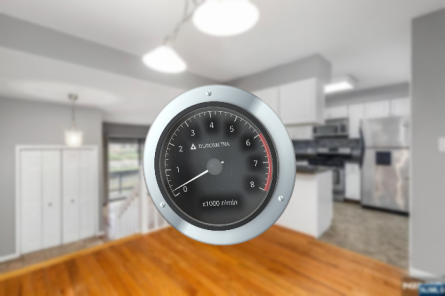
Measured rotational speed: 200 rpm
